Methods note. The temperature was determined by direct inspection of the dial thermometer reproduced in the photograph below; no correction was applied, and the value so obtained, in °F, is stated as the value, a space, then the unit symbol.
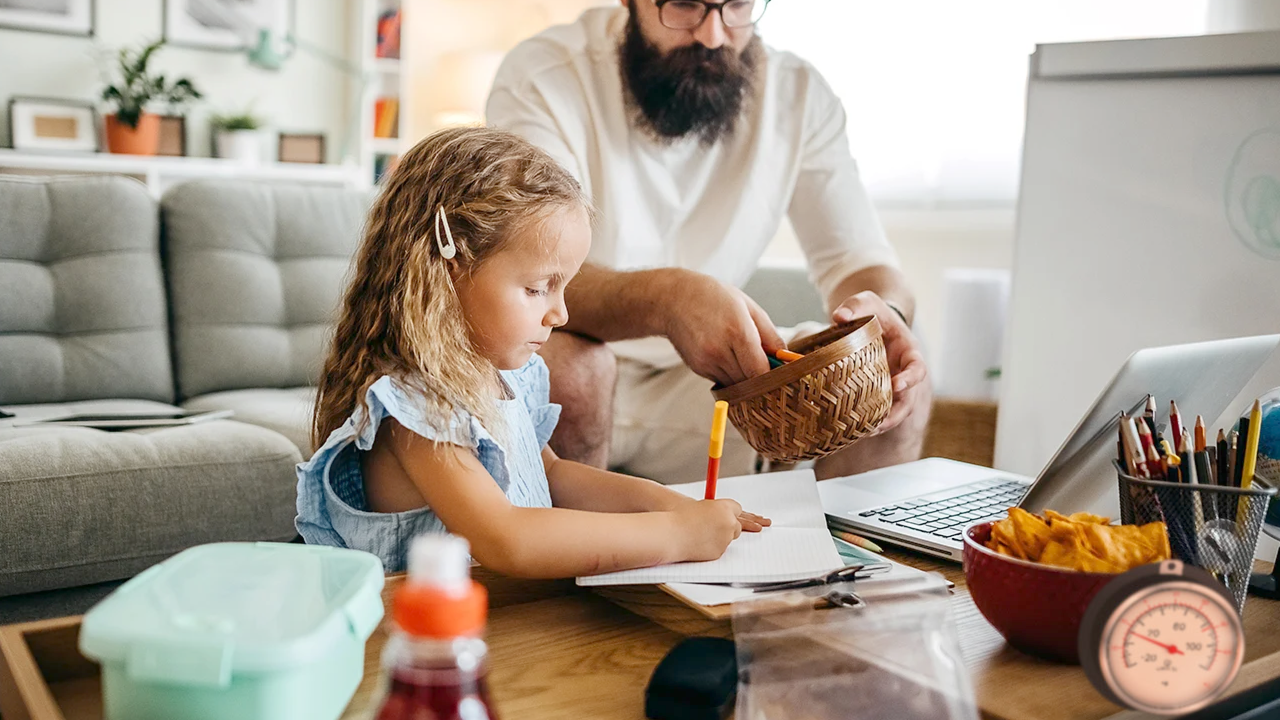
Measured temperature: 10 °F
